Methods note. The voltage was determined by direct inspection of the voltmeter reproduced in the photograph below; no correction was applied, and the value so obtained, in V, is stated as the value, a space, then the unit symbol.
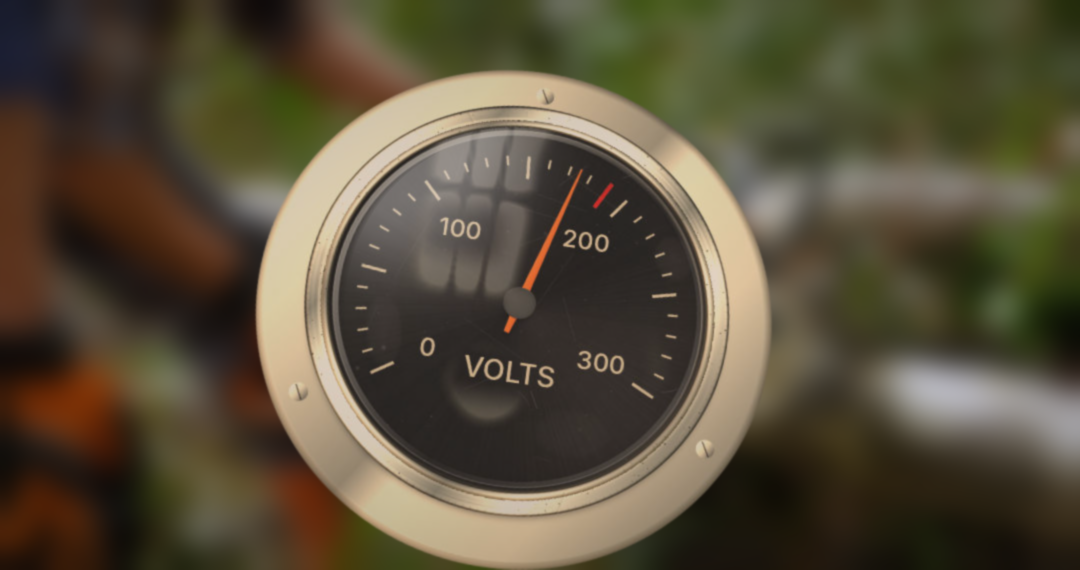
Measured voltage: 175 V
